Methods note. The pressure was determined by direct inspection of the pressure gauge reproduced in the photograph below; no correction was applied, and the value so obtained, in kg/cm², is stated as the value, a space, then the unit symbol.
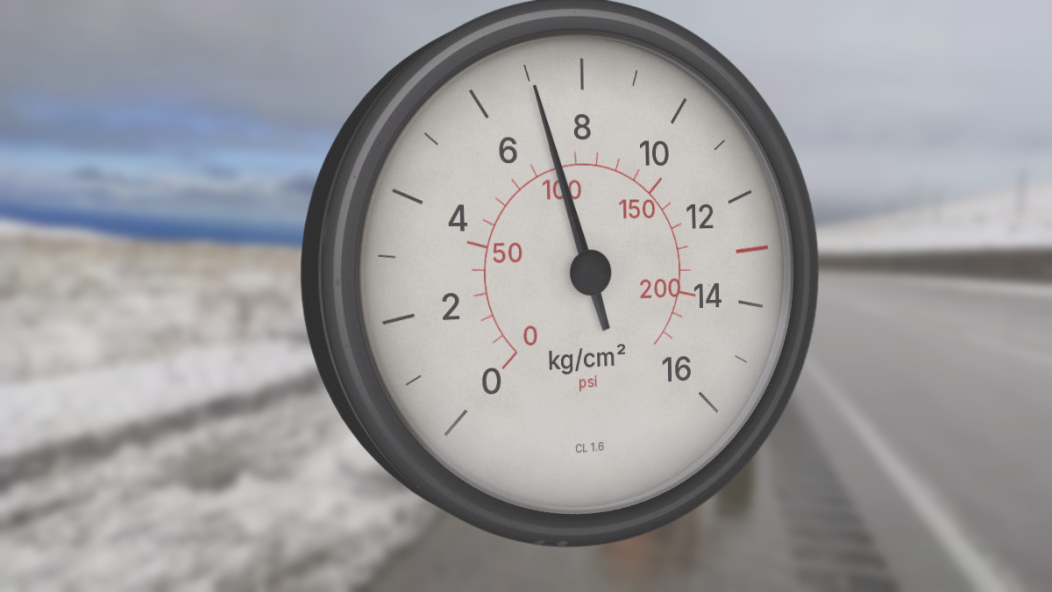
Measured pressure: 7 kg/cm²
